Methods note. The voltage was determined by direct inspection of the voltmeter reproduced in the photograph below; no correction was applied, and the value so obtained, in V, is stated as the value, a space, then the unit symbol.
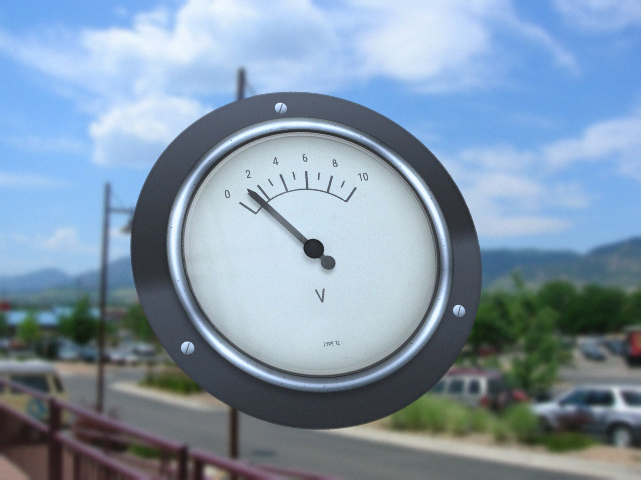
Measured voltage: 1 V
